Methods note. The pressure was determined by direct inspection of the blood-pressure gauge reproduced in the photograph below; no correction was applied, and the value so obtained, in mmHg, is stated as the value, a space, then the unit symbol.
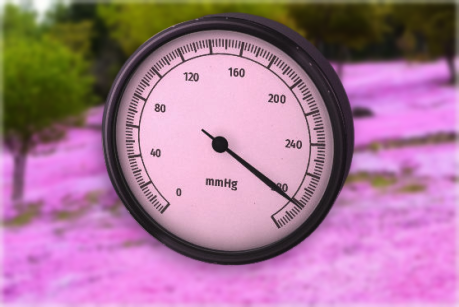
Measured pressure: 280 mmHg
